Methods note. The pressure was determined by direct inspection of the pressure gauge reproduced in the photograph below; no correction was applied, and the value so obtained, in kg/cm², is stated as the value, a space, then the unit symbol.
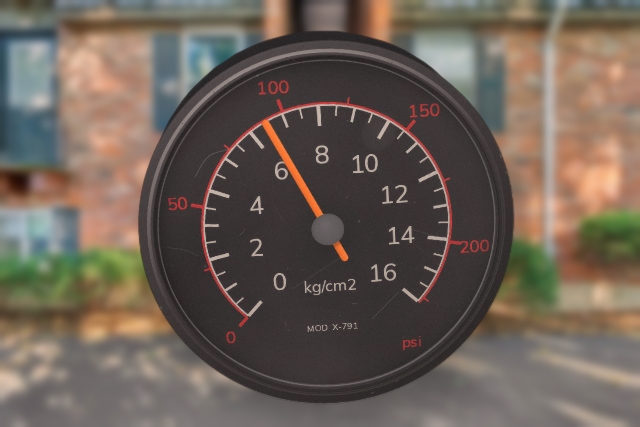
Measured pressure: 6.5 kg/cm²
